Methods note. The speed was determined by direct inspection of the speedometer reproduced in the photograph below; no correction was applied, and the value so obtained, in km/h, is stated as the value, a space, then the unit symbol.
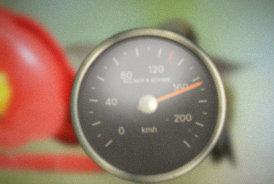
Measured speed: 165 km/h
